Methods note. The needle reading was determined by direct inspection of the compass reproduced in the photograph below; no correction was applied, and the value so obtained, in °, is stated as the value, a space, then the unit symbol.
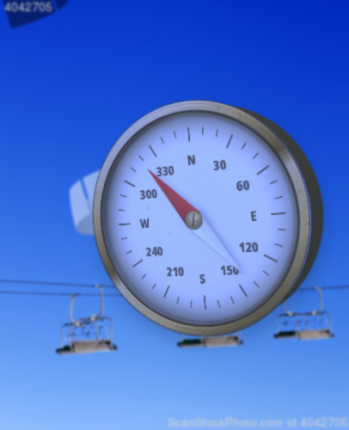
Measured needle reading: 320 °
